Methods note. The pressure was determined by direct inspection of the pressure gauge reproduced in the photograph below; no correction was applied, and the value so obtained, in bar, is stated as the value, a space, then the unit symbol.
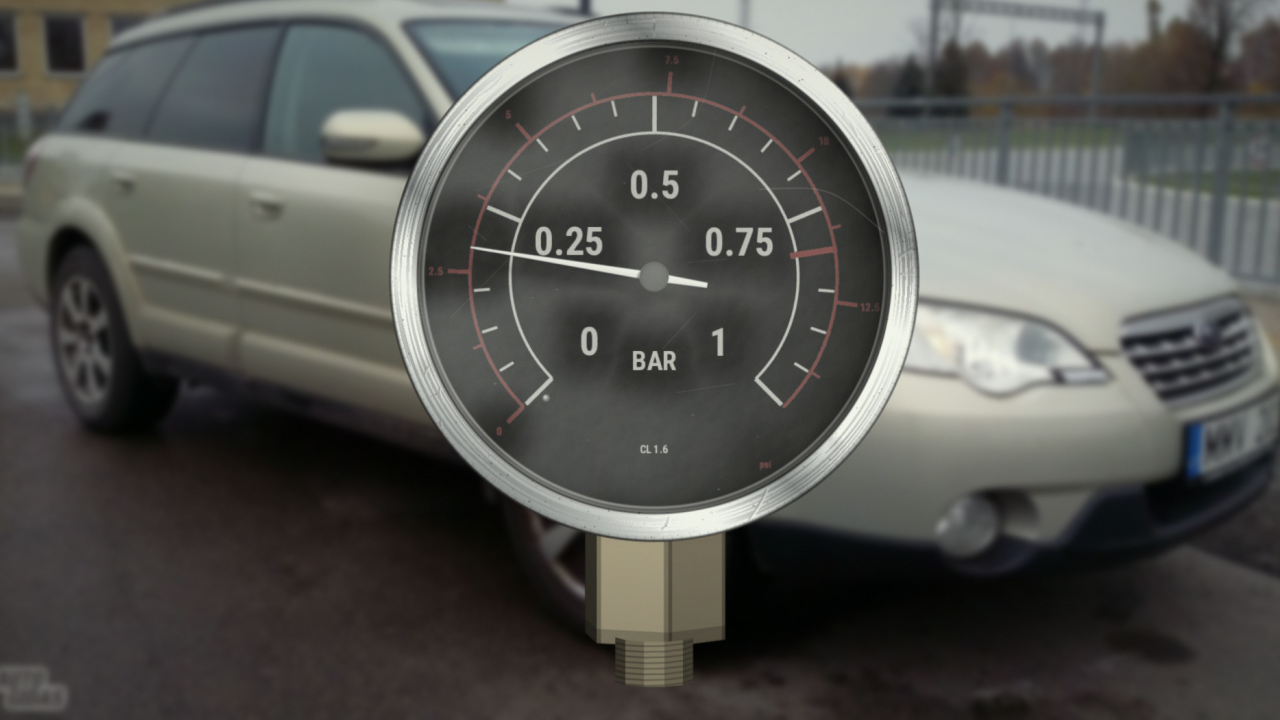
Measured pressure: 0.2 bar
